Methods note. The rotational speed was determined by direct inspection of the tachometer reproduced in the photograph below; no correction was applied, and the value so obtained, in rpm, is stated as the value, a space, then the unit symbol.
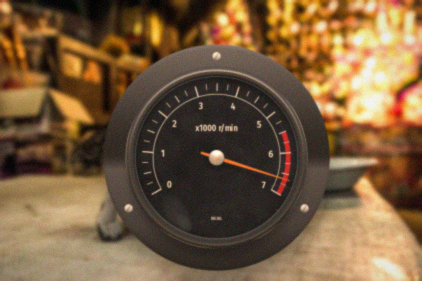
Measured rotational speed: 6625 rpm
